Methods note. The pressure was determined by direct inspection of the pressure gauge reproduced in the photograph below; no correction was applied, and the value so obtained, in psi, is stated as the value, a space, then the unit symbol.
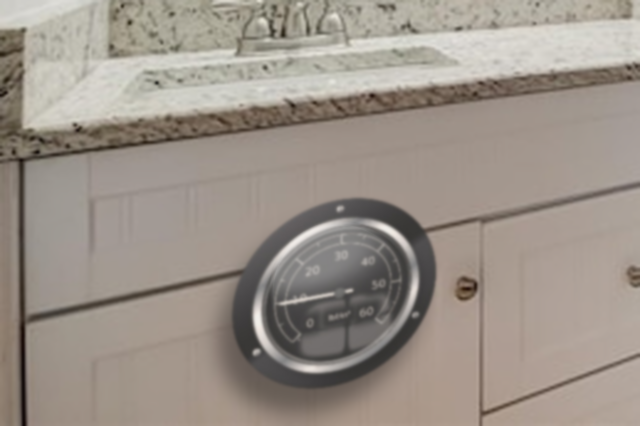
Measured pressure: 10 psi
